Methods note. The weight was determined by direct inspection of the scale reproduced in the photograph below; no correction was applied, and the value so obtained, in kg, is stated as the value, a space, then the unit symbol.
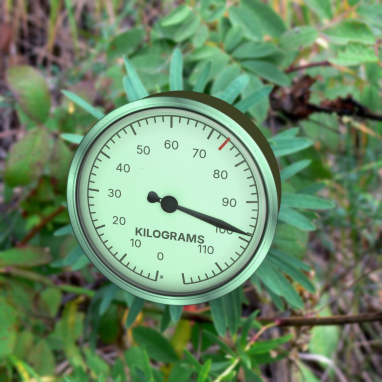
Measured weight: 98 kg
